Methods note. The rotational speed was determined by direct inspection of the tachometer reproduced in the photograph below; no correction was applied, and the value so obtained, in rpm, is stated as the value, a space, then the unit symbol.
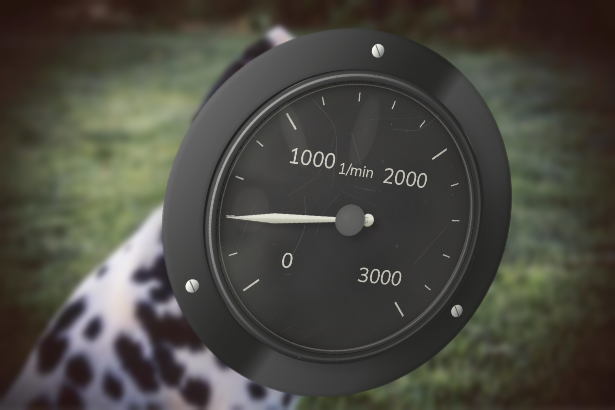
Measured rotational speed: 400 rpm
